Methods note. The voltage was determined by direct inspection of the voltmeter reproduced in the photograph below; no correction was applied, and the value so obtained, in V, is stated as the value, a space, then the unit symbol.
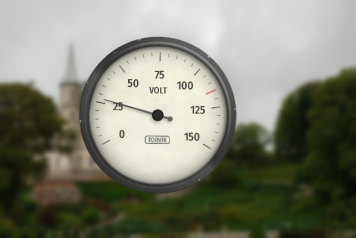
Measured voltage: 27.5 V
